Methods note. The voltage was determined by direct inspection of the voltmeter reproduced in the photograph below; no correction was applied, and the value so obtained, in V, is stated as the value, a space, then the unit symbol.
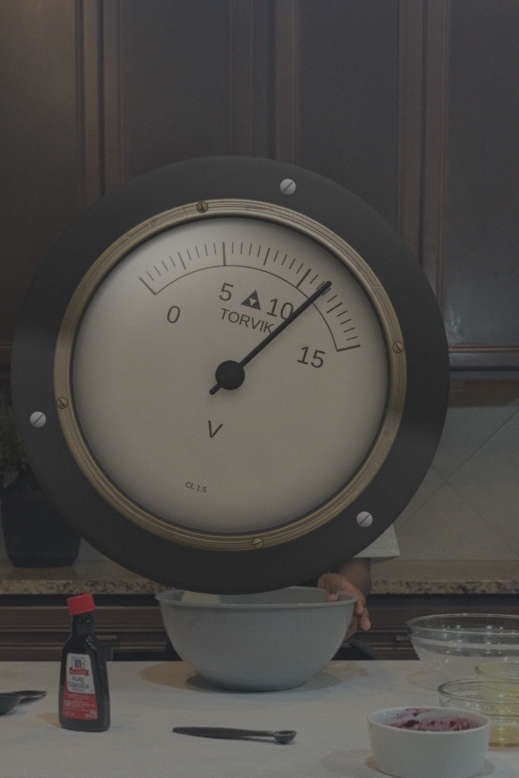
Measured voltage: 11.25 V
